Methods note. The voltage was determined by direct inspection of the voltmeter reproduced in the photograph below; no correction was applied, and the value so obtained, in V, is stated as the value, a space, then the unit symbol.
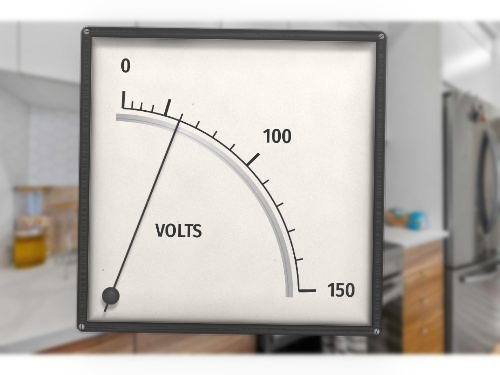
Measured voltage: 60 V
